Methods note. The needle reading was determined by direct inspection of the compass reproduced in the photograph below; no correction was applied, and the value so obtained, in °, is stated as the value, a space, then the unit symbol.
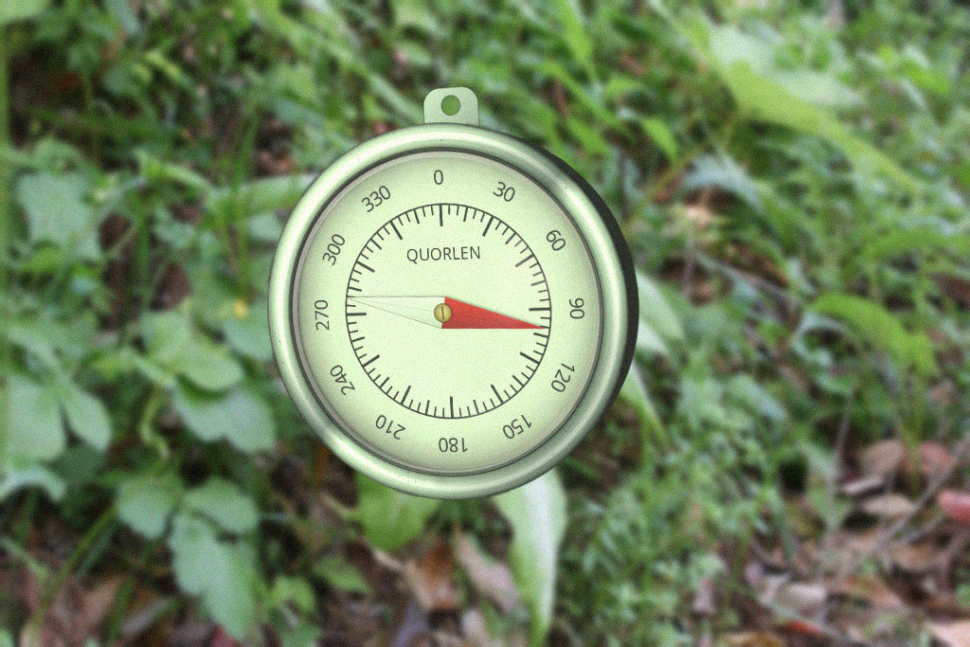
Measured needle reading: 100 °
